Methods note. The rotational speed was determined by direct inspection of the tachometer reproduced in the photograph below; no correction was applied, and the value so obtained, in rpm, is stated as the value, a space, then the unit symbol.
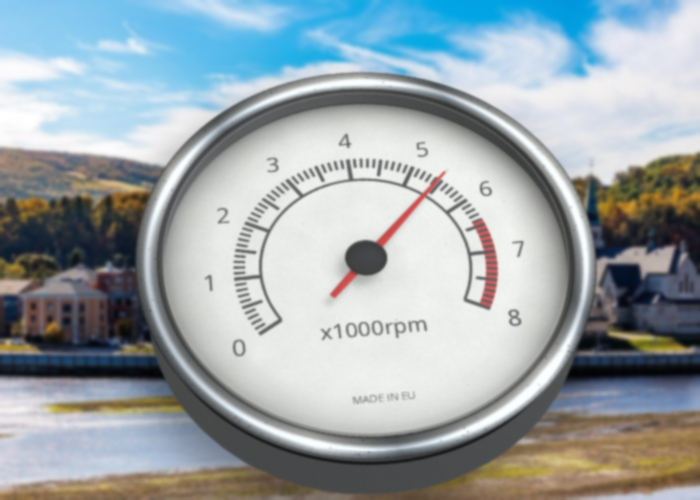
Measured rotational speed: 5500 rpm
